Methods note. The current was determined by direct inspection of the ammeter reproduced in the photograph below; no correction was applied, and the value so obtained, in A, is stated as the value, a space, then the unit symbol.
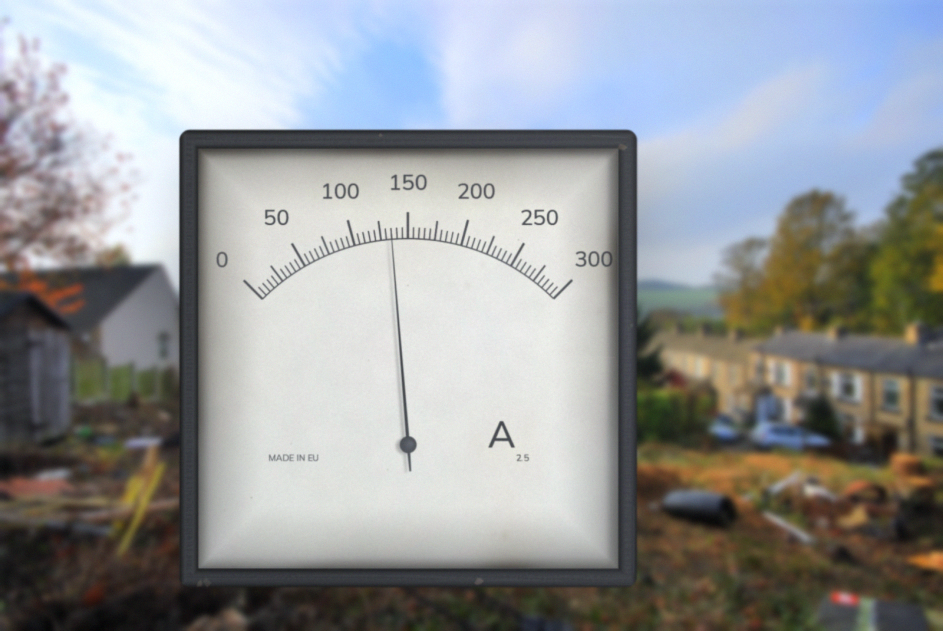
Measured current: 135 A
